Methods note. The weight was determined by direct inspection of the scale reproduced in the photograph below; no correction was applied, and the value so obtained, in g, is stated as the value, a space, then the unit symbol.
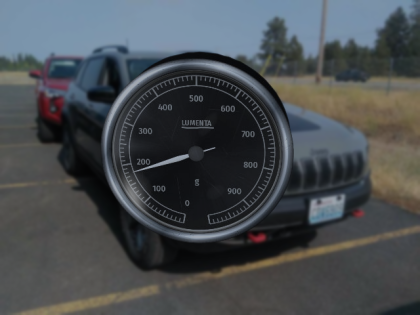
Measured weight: 180 g
